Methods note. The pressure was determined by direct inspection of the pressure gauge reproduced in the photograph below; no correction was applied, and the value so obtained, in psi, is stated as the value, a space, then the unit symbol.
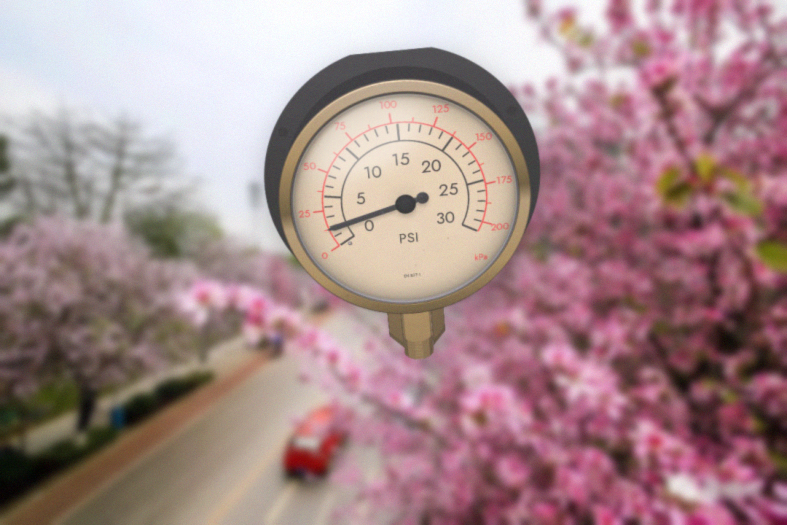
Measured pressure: 2 psi
